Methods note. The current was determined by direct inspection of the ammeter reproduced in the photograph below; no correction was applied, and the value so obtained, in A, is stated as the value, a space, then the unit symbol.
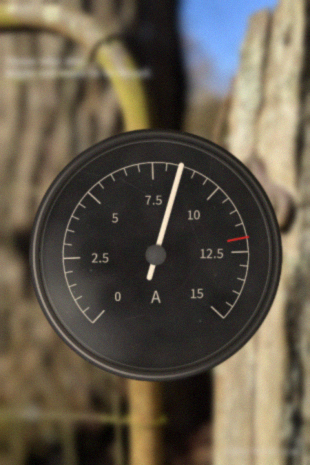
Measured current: 8.5 A
